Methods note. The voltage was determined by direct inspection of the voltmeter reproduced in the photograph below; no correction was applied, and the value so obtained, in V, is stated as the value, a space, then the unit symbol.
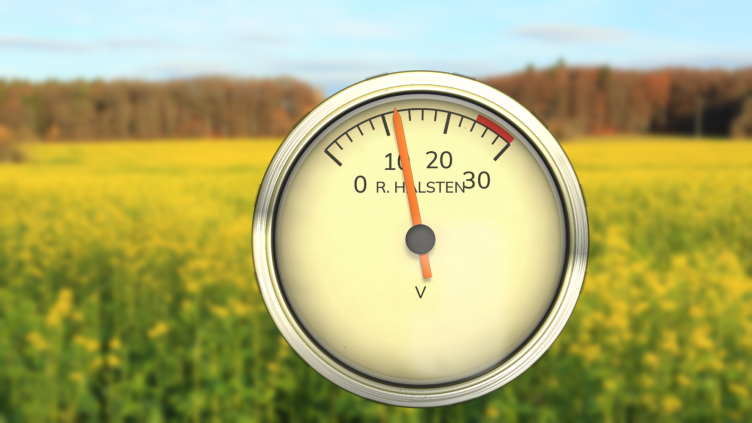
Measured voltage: 12 V
